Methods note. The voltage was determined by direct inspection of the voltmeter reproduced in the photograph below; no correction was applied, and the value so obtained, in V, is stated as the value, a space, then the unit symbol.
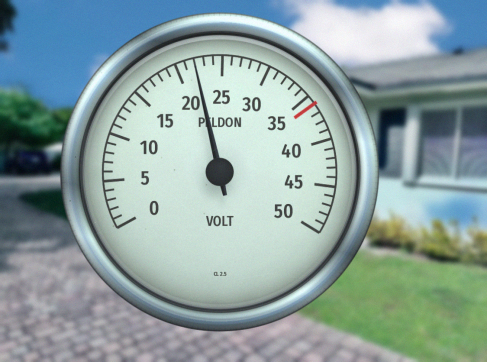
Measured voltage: 22 V
